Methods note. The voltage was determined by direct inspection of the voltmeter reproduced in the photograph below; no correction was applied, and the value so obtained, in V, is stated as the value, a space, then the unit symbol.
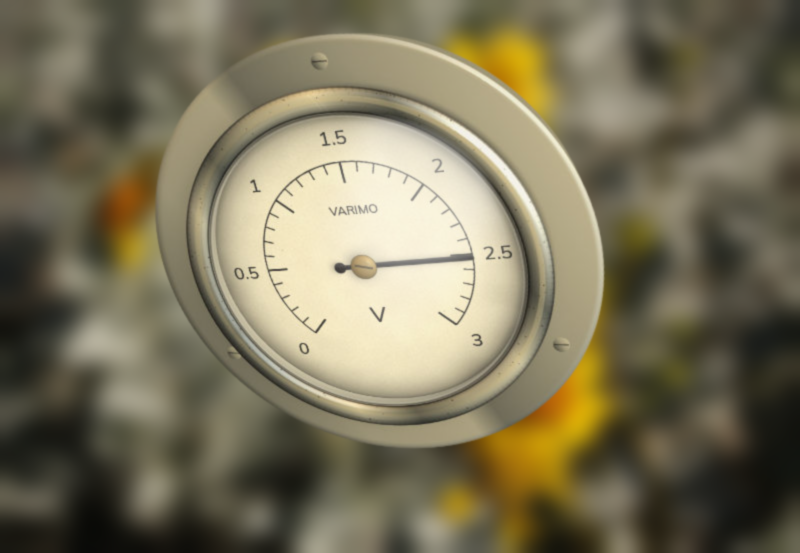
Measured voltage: 2.5 V
